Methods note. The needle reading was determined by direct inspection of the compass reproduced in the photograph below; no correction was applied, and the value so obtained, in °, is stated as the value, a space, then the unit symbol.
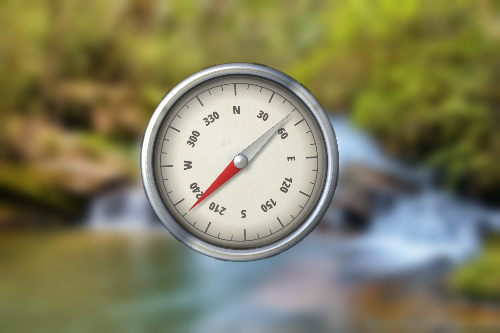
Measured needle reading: 230 °
